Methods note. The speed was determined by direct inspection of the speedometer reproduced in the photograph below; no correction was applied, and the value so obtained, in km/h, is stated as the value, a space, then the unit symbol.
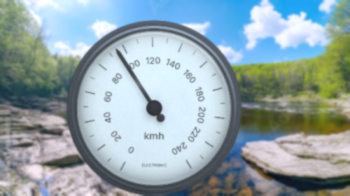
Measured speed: 95 km/h
